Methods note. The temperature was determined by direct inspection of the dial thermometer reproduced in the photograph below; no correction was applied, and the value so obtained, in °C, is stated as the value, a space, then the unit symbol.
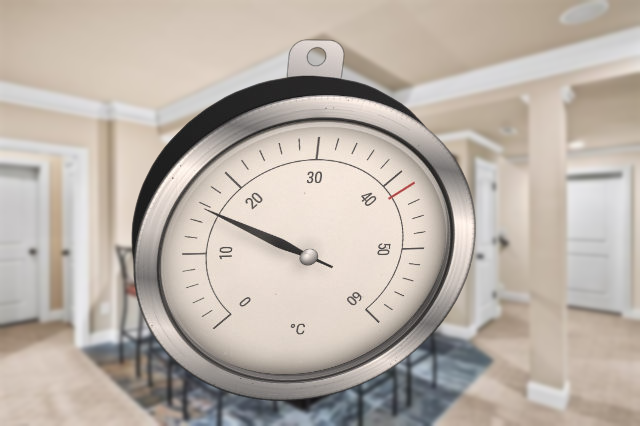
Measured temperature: 16 °C
